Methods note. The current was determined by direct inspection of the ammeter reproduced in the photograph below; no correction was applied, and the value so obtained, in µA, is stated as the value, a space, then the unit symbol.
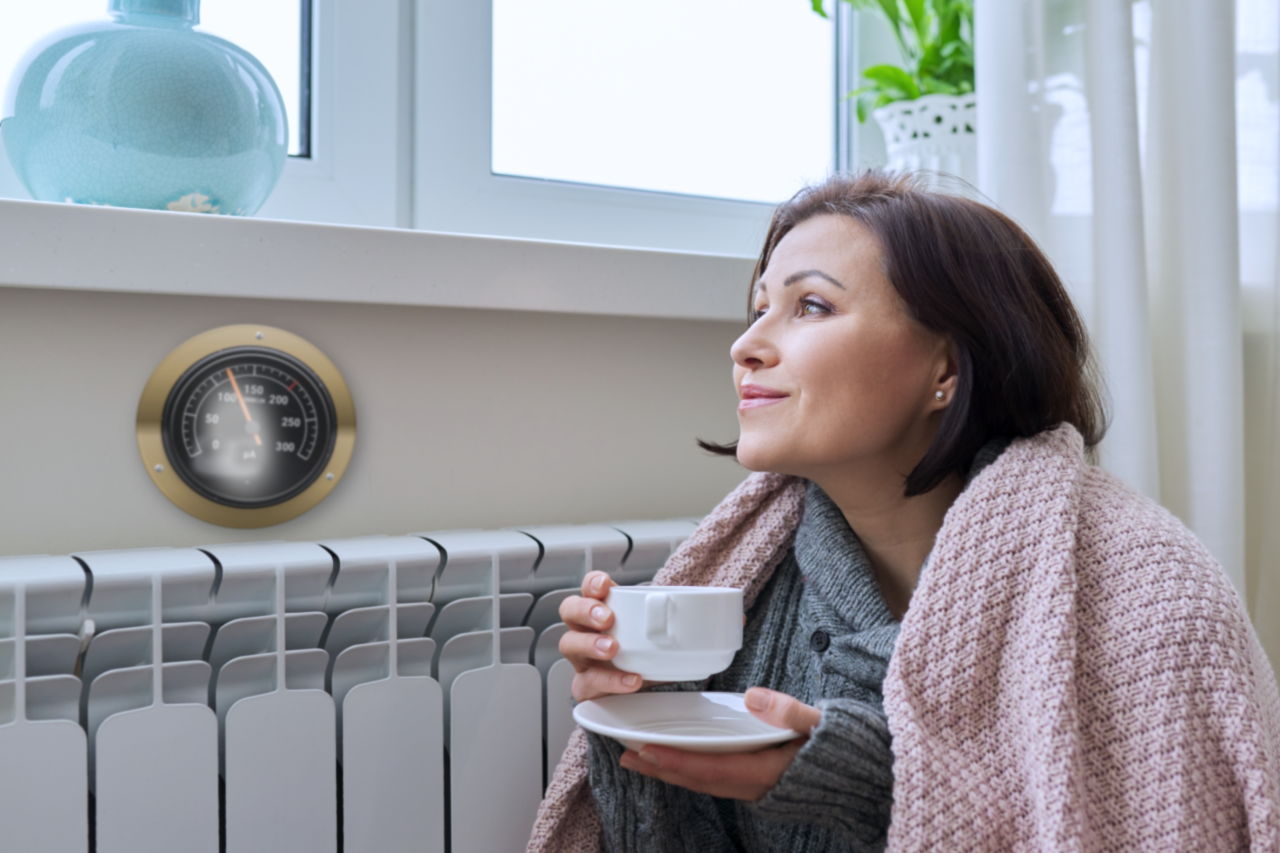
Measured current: 120 µA
